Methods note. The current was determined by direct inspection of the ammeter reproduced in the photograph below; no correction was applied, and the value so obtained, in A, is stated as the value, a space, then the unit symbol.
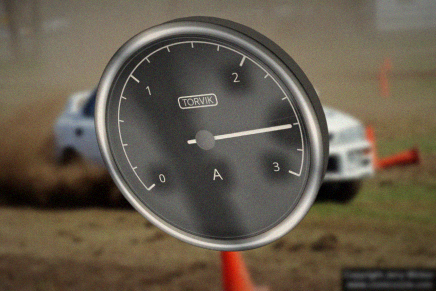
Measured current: 2.6 A
